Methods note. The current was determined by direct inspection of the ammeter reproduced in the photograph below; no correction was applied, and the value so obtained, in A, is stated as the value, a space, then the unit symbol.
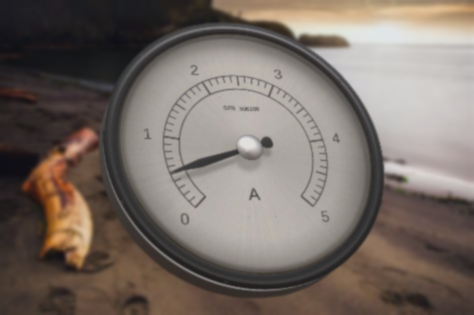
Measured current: 0.5 A
